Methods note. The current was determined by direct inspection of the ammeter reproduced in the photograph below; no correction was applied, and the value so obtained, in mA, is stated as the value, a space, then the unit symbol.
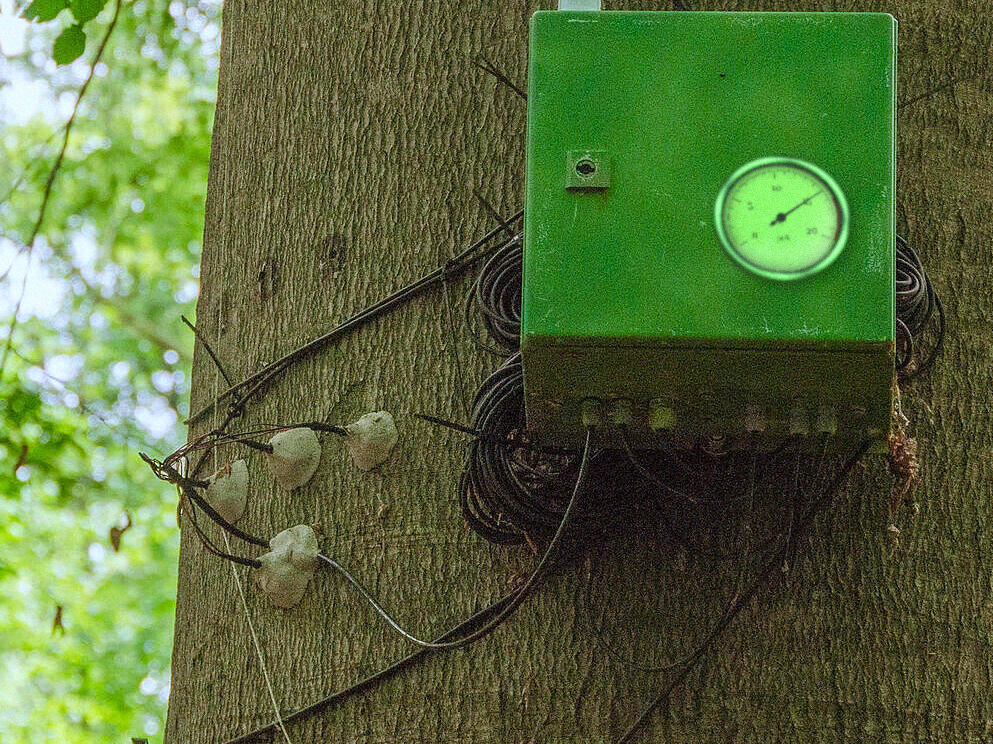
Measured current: 15 mA
